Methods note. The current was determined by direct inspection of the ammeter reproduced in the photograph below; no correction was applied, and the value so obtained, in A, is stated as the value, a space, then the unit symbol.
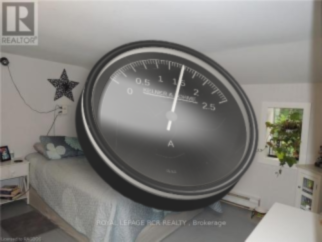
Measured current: 1.5 A
